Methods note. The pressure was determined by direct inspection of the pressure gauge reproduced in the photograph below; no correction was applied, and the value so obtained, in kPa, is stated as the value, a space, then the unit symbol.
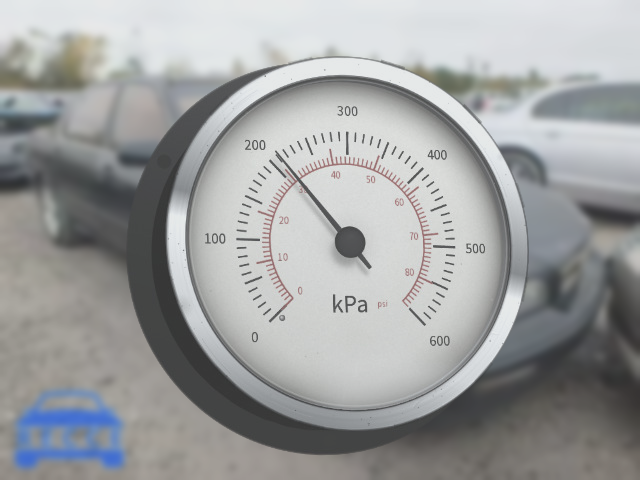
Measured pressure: 210 kPa
